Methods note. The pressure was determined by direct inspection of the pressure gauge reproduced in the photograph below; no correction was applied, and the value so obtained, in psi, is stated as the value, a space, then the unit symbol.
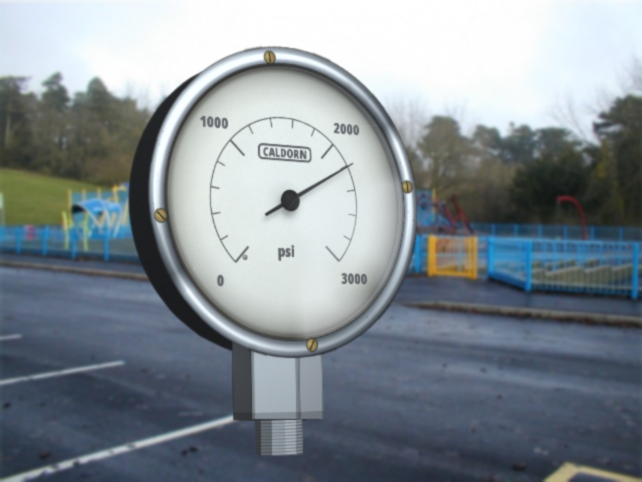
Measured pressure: 2200 psi
